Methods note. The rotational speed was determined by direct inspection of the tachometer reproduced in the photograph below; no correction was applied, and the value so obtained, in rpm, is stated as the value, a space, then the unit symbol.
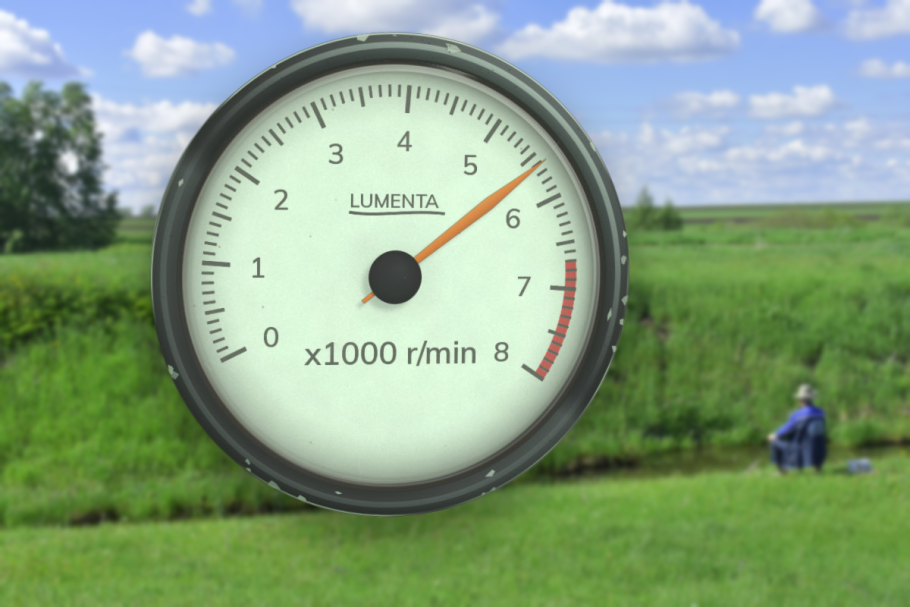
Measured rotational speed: 5600 rpm
